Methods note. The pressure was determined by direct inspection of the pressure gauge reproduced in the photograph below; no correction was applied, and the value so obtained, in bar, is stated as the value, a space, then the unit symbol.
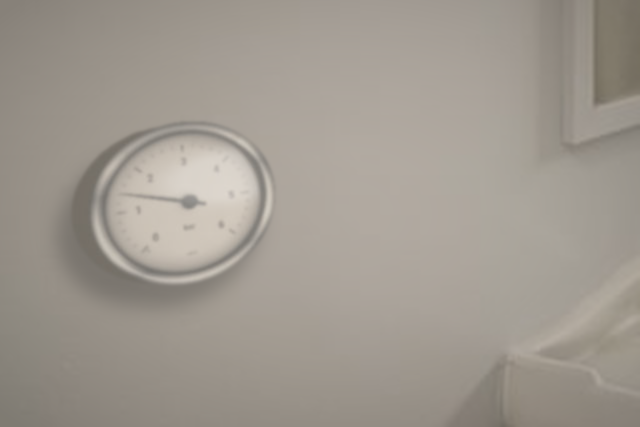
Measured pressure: 1.4 bar
